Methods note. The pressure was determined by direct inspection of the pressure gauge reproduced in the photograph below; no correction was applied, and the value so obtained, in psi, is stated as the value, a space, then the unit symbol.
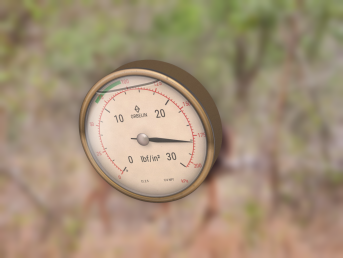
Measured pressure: 26 psi
